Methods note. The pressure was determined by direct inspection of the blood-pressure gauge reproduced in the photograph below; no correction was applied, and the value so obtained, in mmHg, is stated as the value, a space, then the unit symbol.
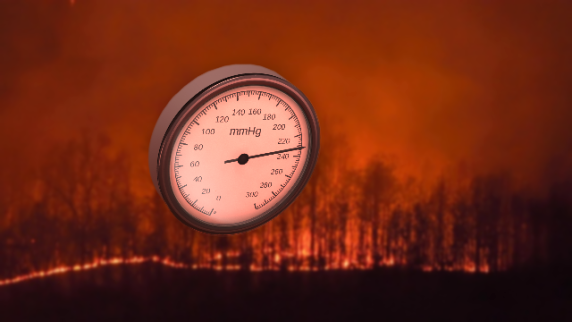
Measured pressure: 230 mmHg
